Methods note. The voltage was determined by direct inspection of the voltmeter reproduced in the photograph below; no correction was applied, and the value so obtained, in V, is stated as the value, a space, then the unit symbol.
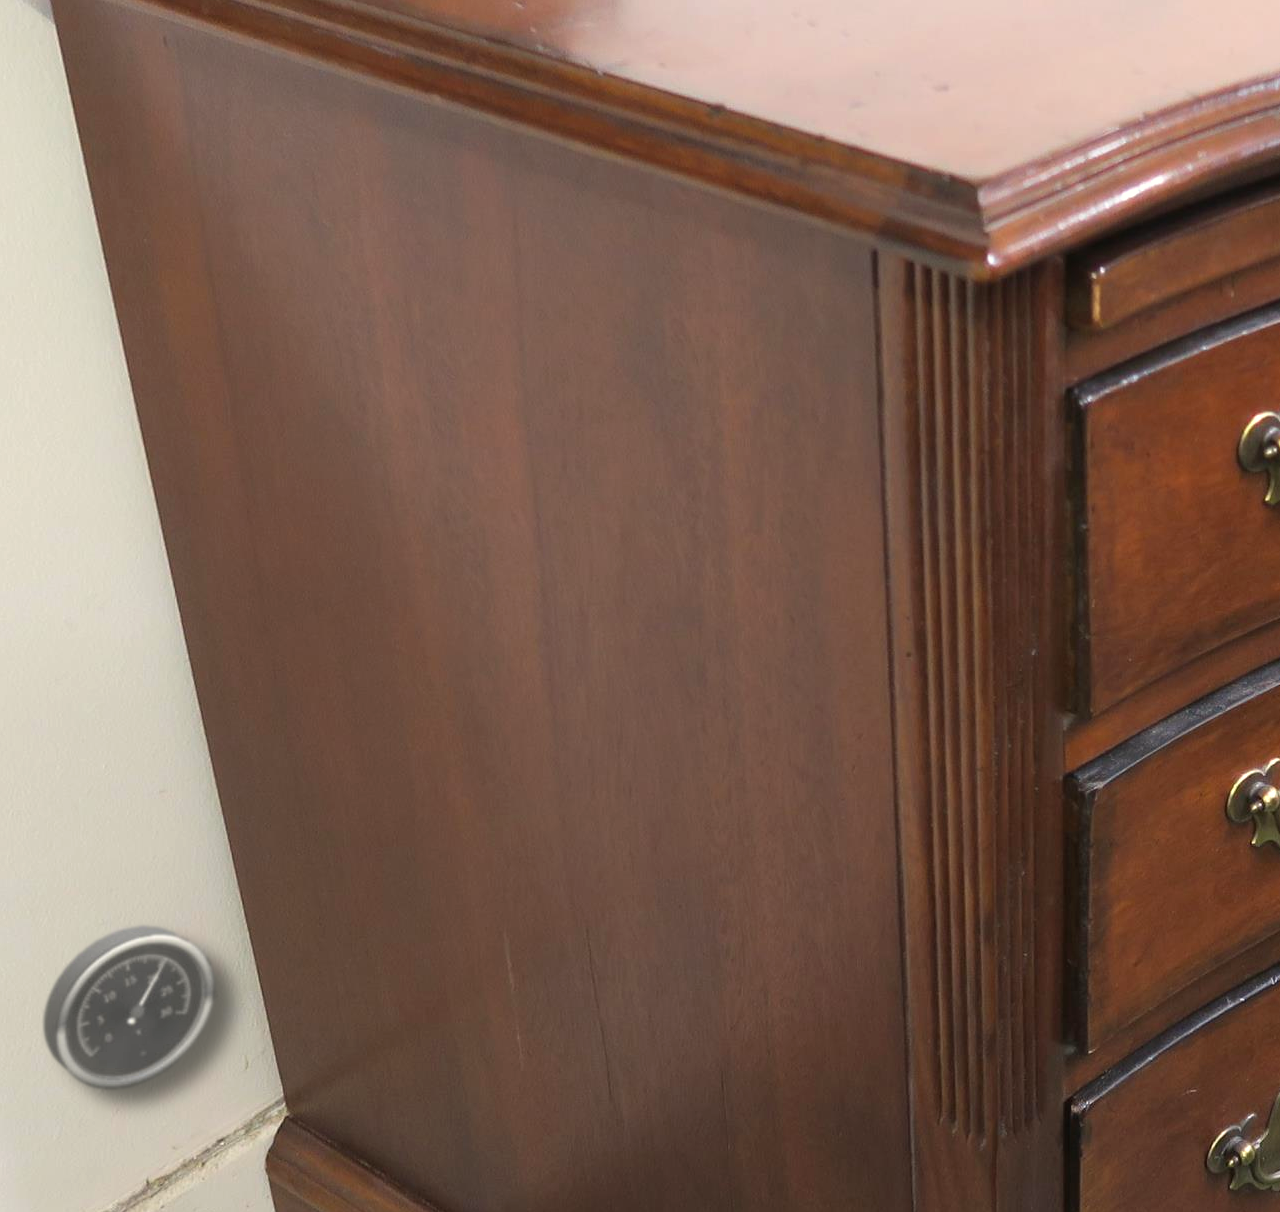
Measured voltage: 20 V
